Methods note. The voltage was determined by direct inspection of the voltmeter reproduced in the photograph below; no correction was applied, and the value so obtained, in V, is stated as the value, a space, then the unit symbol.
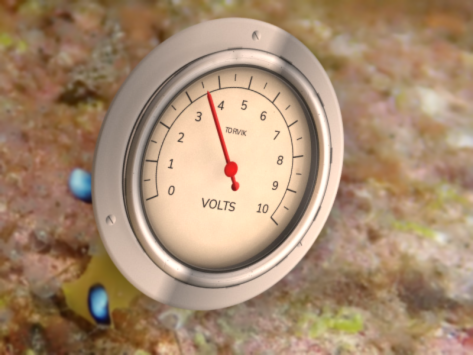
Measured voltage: 3.5 V
